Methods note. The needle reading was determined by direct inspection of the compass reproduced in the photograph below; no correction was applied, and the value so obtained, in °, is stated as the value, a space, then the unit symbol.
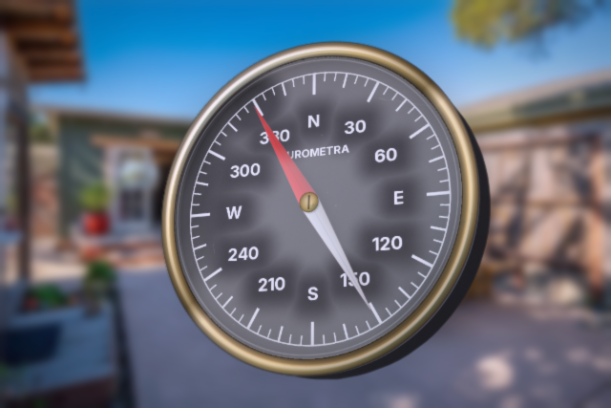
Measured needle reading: 330 °
